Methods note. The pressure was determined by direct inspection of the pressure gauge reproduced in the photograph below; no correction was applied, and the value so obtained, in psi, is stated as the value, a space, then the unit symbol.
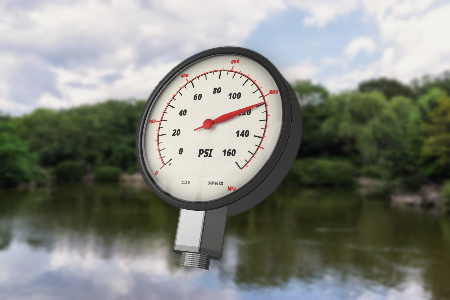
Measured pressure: 120 psi
